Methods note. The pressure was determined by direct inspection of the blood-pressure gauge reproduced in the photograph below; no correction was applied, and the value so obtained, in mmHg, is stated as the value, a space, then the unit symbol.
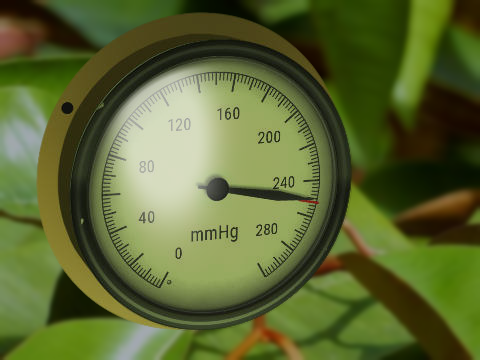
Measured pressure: 250 mmHg
